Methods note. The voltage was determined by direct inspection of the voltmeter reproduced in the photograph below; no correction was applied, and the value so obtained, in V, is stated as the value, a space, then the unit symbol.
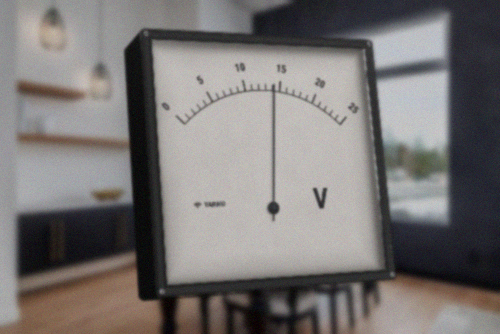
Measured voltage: 14 V
